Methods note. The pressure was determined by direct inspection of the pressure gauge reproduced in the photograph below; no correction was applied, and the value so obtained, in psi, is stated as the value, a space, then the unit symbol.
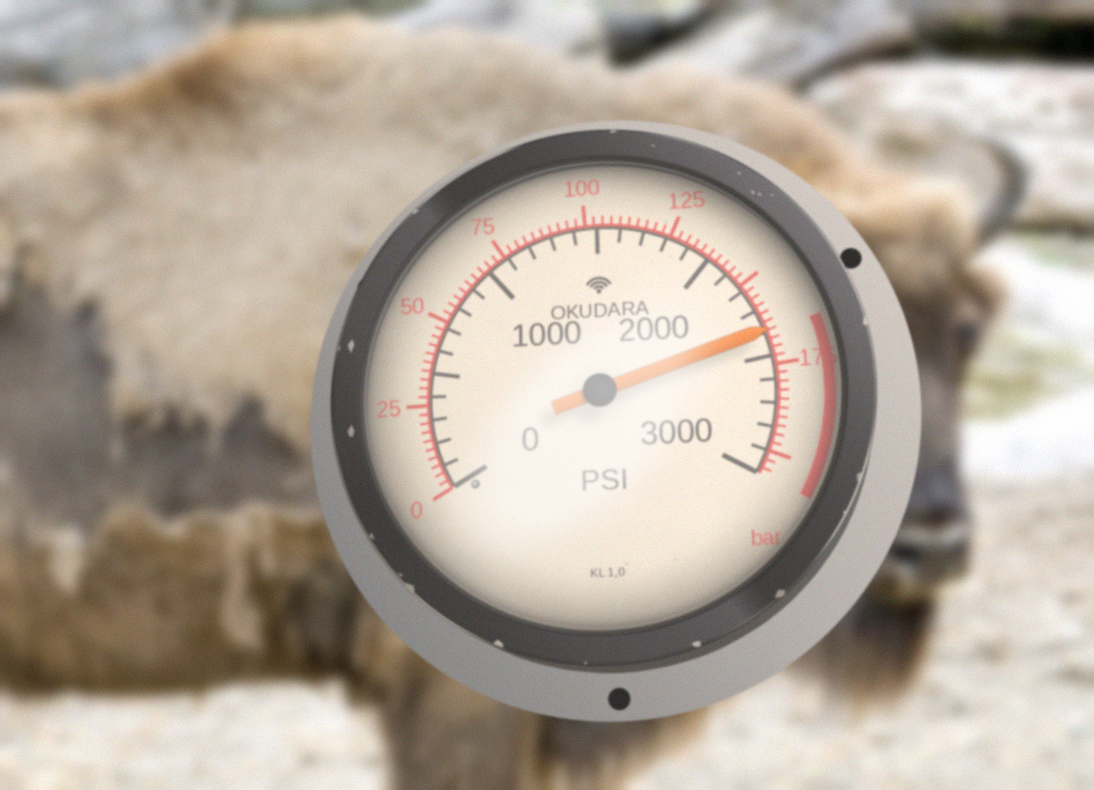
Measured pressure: 2400 psi
